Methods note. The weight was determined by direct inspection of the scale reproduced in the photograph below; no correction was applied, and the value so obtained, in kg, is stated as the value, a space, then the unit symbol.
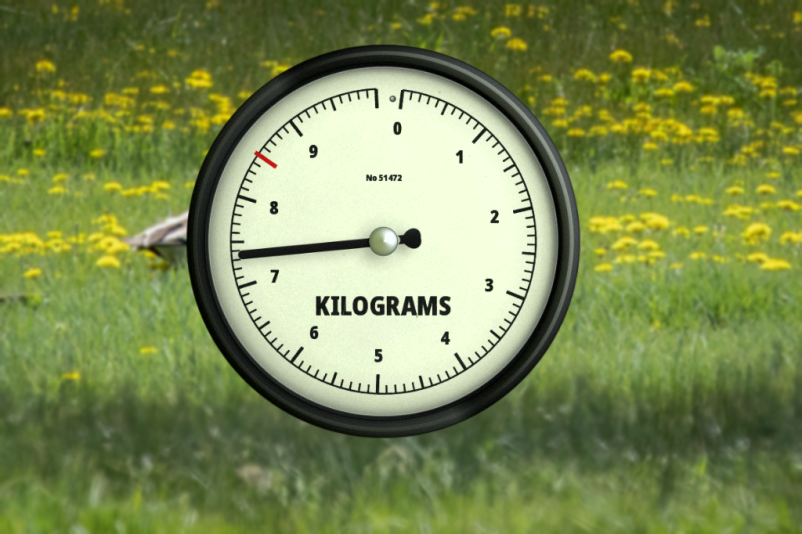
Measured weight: 7.35 kg
